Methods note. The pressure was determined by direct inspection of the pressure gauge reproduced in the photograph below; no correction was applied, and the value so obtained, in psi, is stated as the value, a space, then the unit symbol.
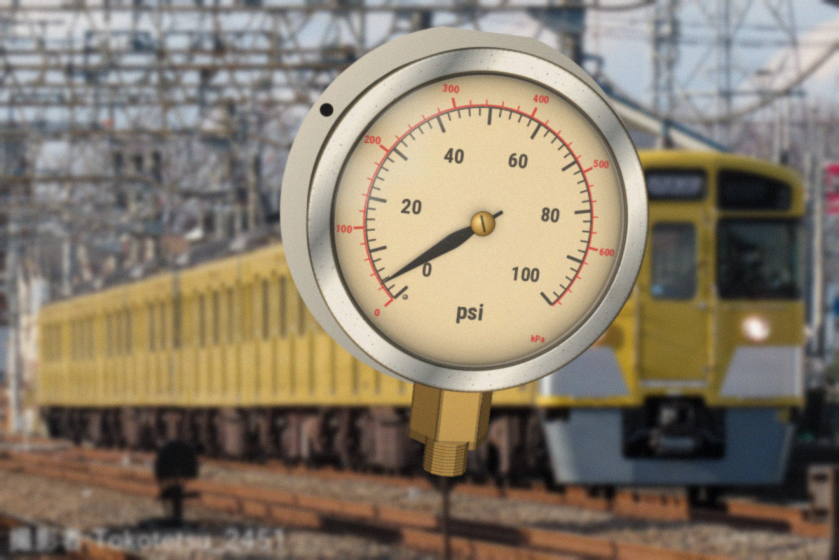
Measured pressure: 4 psi
